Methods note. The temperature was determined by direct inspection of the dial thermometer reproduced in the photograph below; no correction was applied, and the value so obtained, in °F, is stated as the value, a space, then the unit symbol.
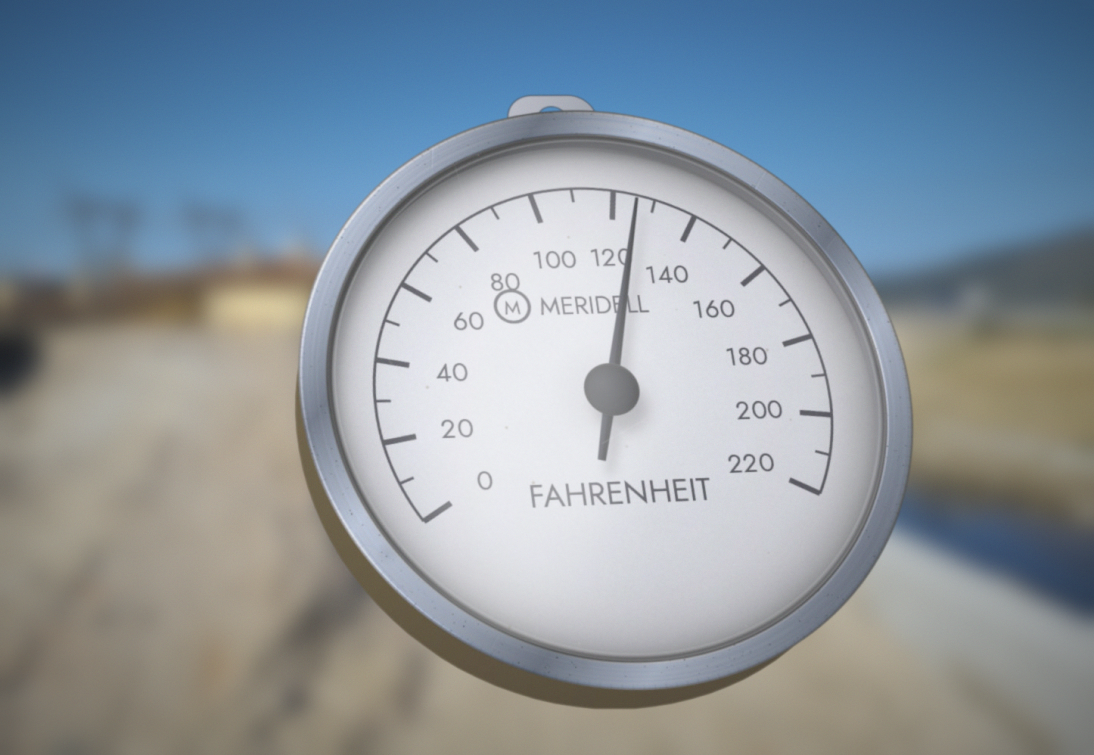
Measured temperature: 125 °F
